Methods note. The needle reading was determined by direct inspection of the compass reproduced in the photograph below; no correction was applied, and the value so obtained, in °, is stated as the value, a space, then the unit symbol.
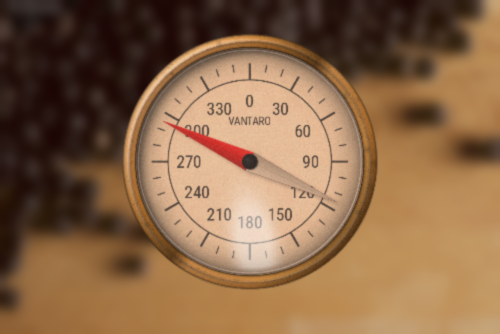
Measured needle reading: 295 °
